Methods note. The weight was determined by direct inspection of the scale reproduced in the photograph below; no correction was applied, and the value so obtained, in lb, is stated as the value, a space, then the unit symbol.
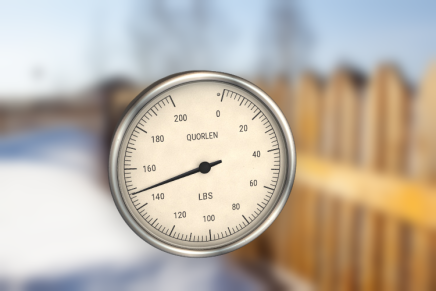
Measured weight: 148 lb
